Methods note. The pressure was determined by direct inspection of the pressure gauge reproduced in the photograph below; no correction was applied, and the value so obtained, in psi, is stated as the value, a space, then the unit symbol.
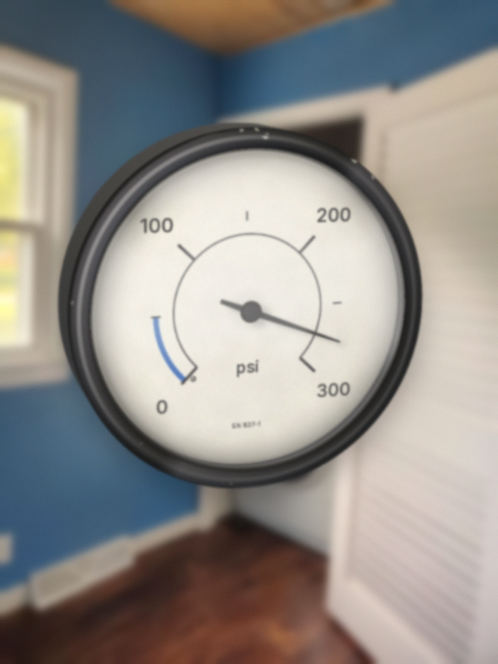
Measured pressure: 275 psi
